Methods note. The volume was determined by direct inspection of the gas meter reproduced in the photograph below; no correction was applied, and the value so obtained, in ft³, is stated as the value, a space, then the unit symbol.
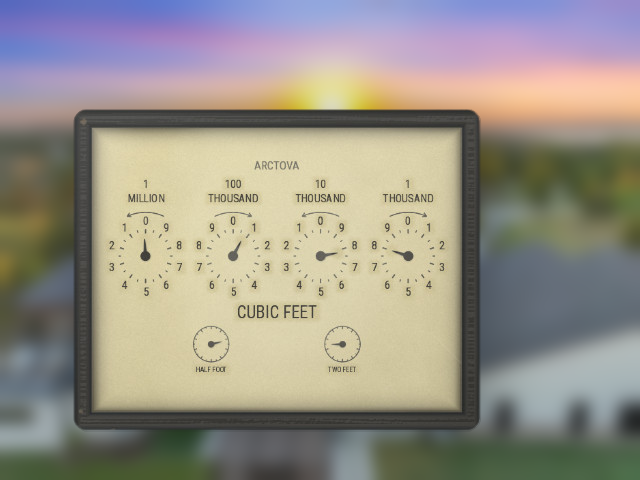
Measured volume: 7800 ft³
